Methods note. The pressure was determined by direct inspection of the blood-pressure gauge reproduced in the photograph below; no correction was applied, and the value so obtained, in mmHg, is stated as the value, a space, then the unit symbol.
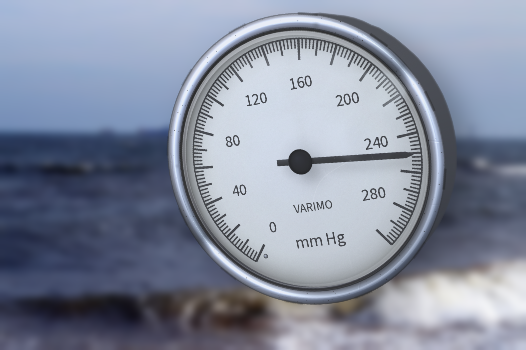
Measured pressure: 250 mmHg
